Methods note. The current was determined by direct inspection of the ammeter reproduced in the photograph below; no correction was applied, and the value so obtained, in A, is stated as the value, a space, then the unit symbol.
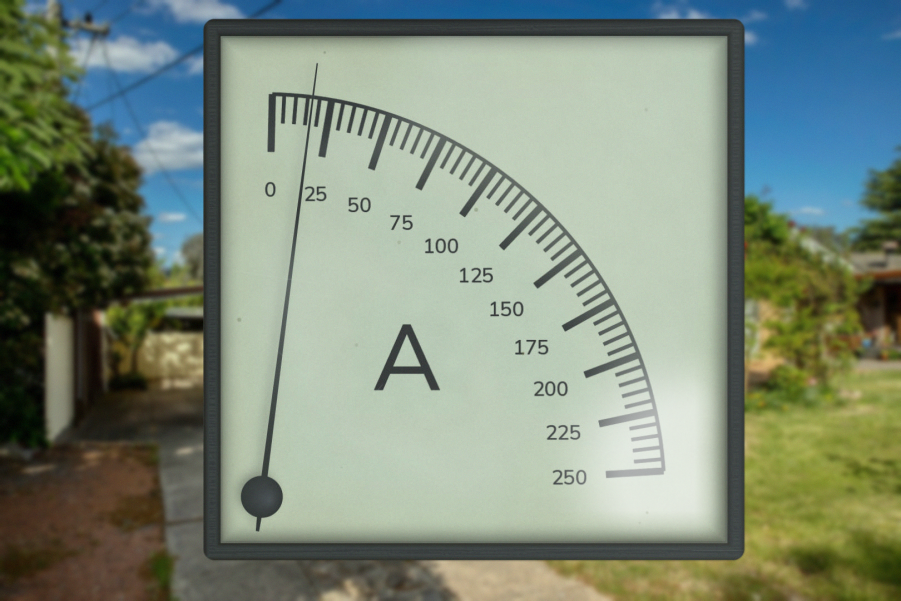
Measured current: 17.5 A
